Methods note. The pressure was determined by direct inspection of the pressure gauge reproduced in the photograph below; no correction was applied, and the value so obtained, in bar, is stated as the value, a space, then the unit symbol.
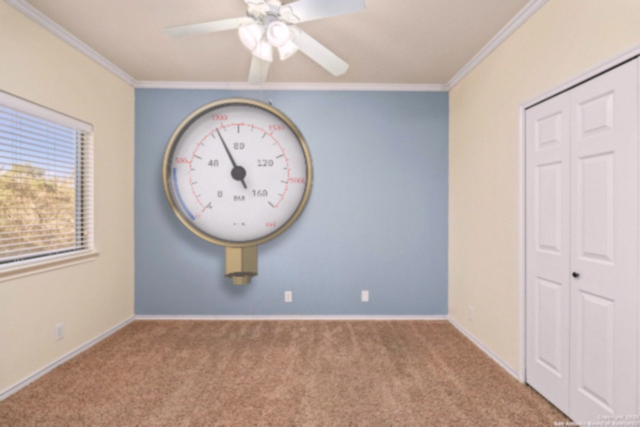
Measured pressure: 65 bar
